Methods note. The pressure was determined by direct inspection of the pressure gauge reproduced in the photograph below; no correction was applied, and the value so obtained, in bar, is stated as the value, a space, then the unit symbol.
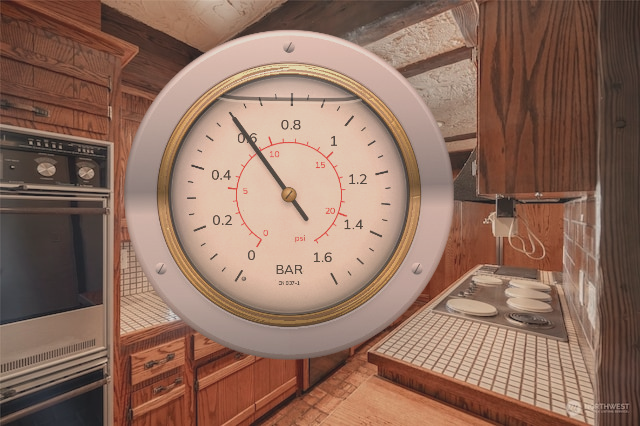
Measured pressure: 0.6 bar
